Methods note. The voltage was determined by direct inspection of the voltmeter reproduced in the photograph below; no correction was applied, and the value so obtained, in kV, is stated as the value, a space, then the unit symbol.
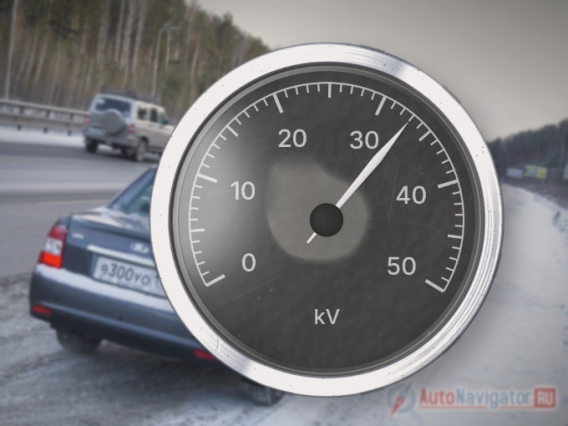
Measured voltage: 33 kV
